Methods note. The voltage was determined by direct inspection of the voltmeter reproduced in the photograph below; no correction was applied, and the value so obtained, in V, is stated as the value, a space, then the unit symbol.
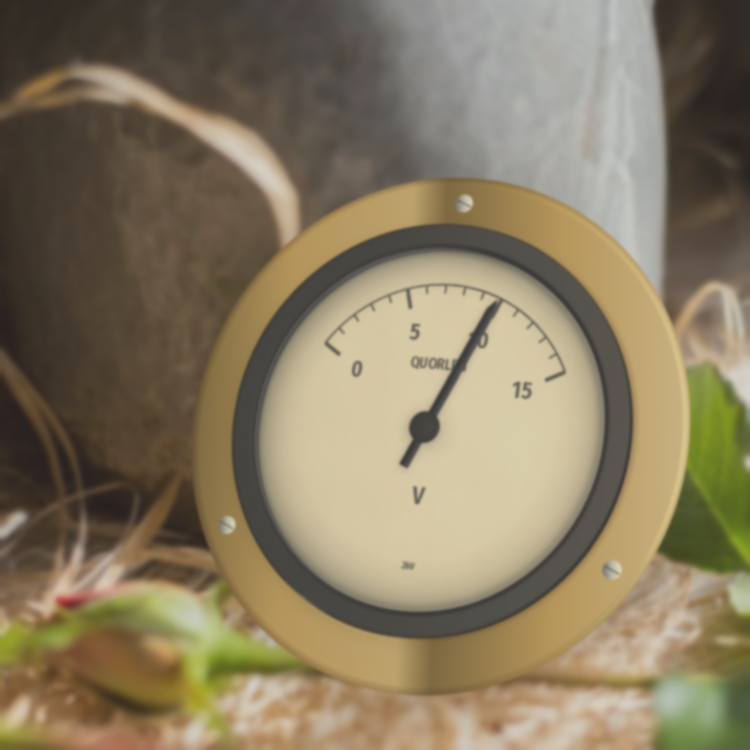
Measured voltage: 10 V
